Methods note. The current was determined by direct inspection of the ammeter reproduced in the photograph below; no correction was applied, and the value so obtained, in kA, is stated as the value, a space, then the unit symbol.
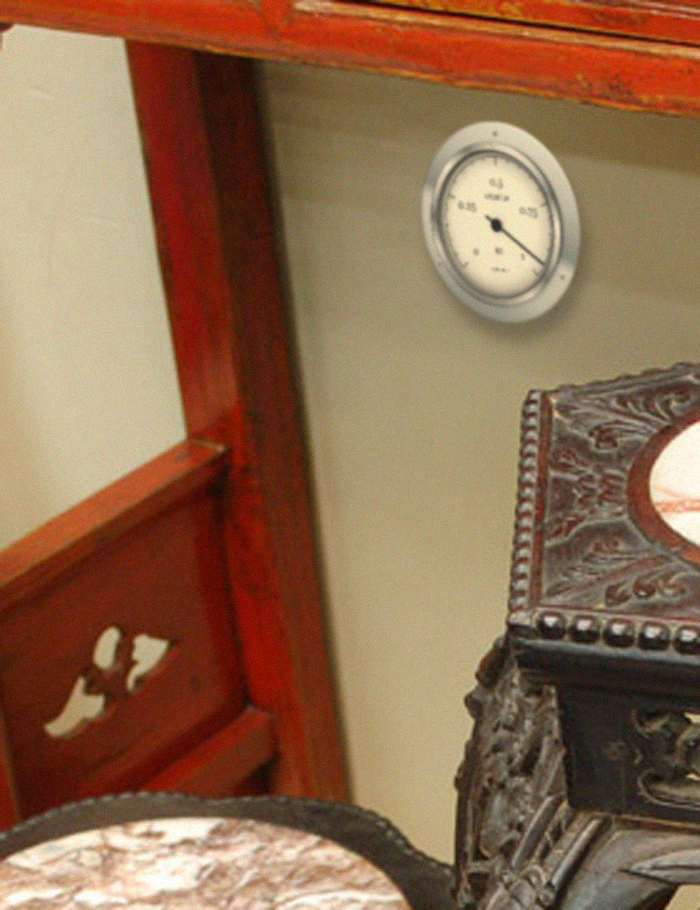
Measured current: 0.95 kA
